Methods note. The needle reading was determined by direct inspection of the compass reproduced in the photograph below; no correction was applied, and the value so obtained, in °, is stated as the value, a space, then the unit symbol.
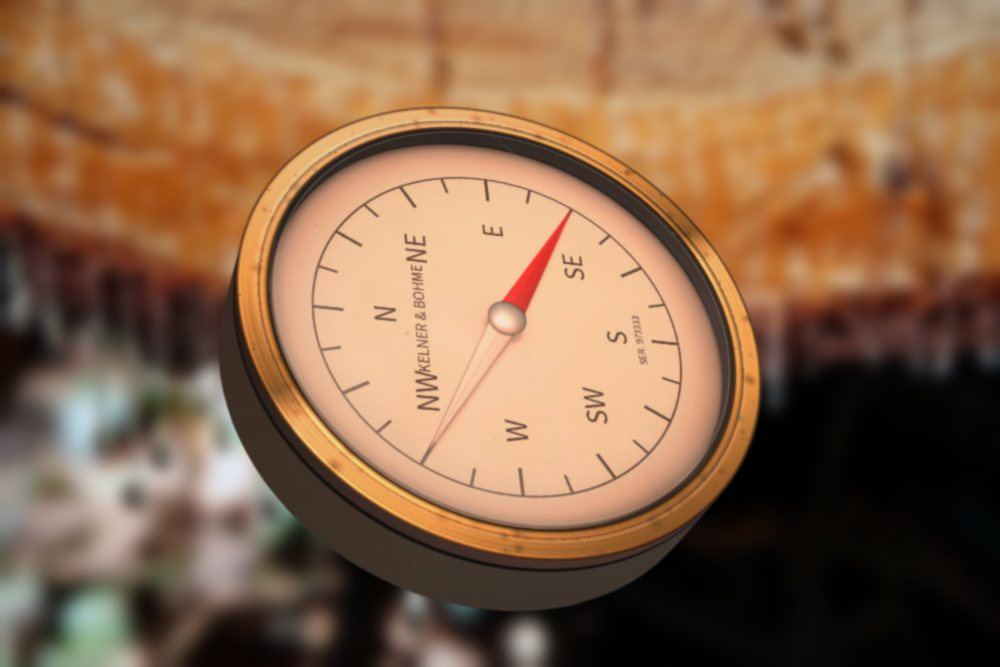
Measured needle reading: 120 °
